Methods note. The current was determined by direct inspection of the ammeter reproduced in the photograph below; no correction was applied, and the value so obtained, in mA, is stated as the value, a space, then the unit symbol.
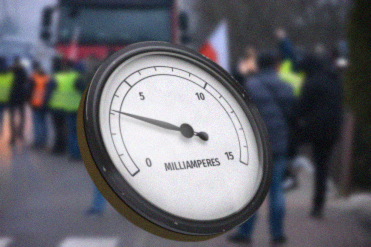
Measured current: 3 mA
